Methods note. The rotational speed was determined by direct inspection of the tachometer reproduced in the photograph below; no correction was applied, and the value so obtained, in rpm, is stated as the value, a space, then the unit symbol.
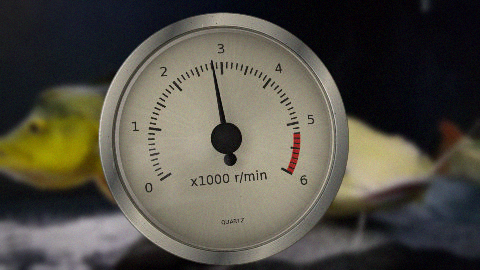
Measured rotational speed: 2800 rpm
